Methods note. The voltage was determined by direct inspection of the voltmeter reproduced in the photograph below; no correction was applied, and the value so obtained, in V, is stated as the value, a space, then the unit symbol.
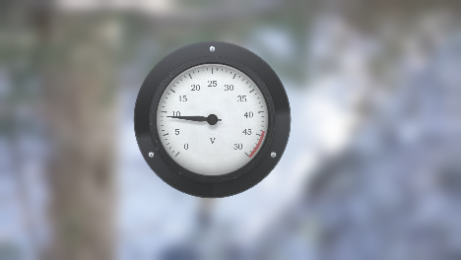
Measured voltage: 9 V
